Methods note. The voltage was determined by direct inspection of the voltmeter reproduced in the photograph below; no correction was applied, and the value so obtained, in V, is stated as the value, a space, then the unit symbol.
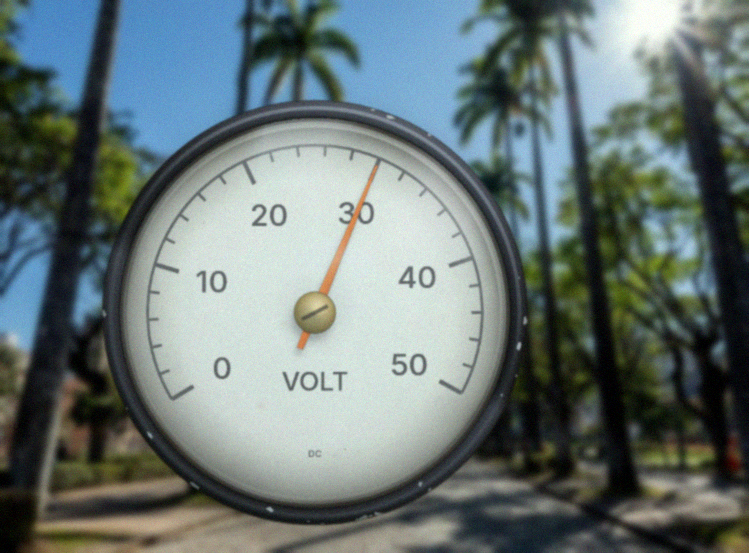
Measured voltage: 30 V
